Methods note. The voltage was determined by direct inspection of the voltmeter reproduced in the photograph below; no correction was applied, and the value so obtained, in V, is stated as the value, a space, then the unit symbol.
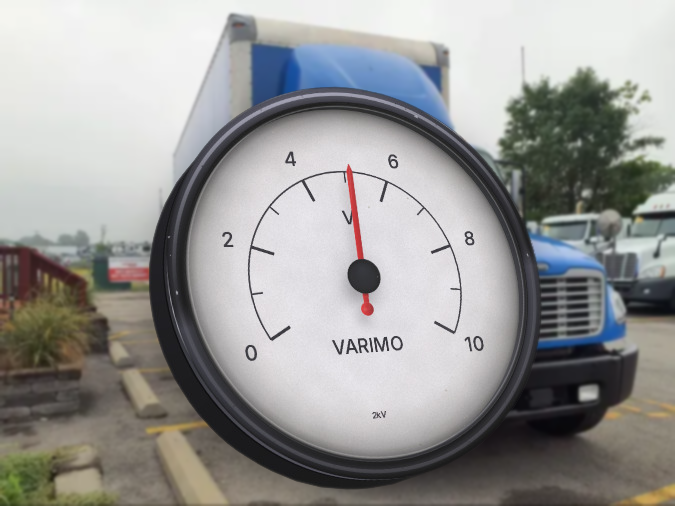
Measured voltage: 5 V
